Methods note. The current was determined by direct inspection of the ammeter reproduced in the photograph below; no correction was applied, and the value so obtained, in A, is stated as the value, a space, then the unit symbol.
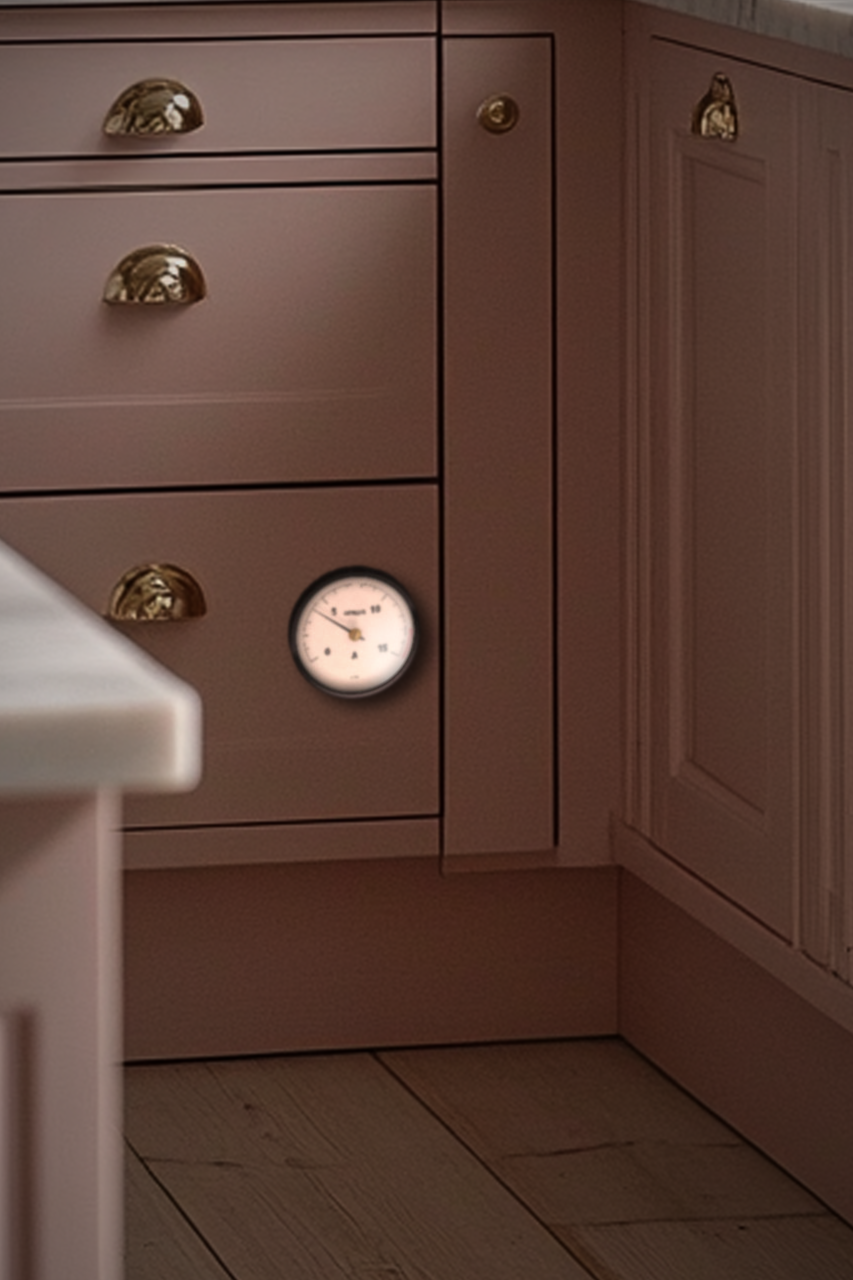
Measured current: 4 A
